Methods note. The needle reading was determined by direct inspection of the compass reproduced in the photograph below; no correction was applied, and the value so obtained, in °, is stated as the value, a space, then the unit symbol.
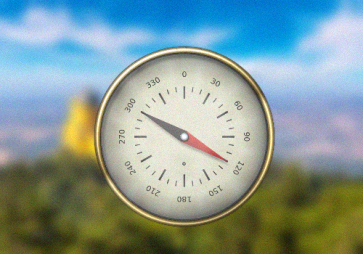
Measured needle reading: 120 °
